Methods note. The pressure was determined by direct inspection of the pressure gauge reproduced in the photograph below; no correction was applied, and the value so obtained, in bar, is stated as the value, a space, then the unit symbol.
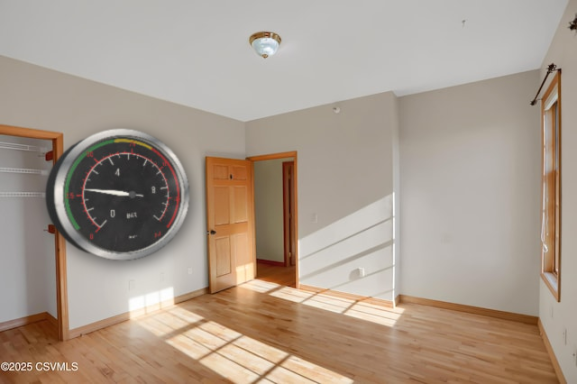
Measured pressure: 2 bar
